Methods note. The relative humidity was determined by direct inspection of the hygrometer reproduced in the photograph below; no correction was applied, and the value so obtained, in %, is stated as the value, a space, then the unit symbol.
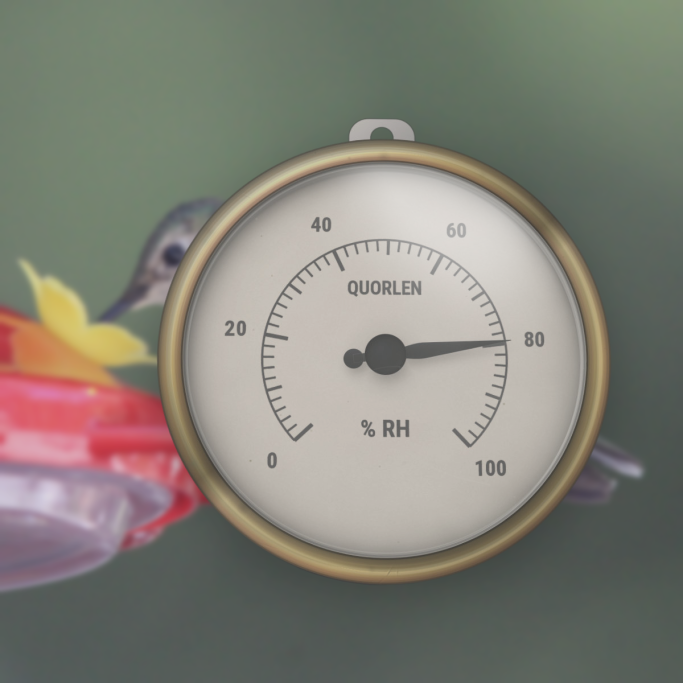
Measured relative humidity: 80 %
